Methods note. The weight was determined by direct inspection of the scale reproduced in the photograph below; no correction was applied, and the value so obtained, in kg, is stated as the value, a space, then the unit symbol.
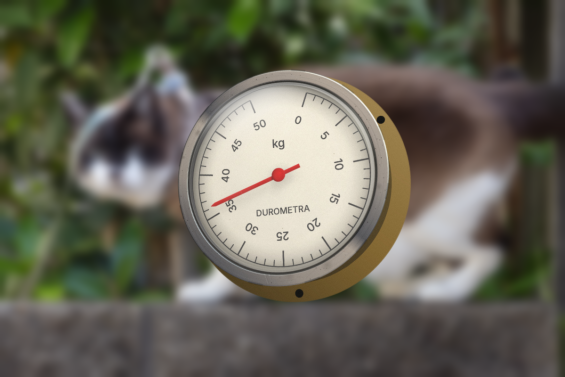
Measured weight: 36 kg
